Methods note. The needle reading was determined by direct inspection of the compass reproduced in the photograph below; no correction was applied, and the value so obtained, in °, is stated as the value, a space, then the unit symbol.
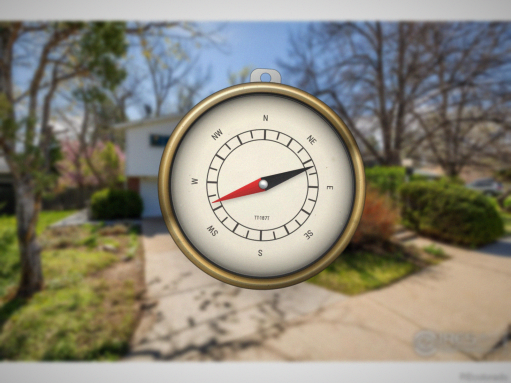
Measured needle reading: 247.5 °
